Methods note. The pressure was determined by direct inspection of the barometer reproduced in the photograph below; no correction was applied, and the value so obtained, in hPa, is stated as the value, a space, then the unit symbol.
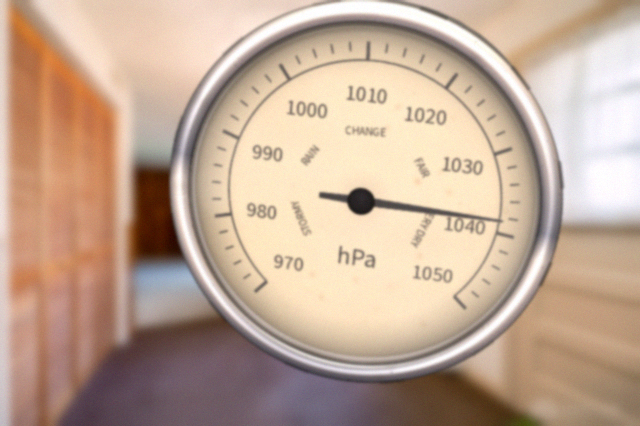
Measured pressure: 1038 hPa
